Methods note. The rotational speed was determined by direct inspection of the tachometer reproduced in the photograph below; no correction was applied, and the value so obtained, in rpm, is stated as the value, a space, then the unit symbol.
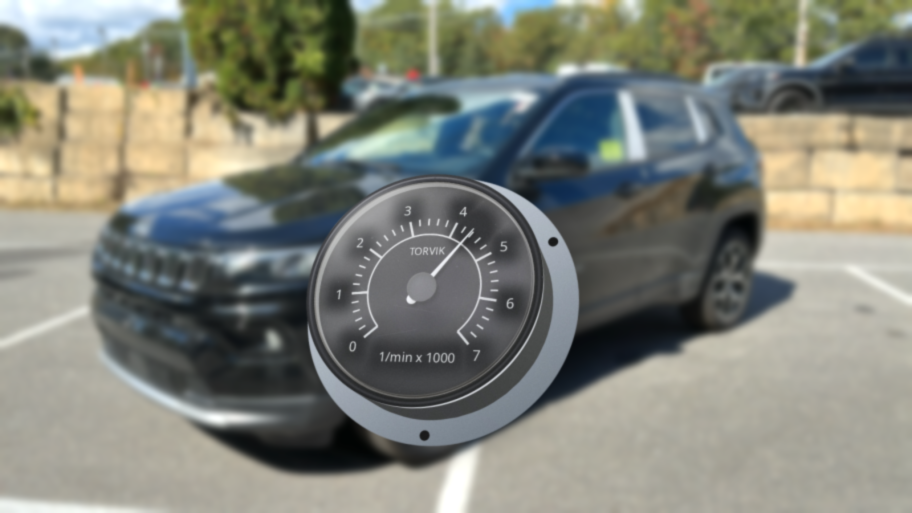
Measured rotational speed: 4400 rpm
